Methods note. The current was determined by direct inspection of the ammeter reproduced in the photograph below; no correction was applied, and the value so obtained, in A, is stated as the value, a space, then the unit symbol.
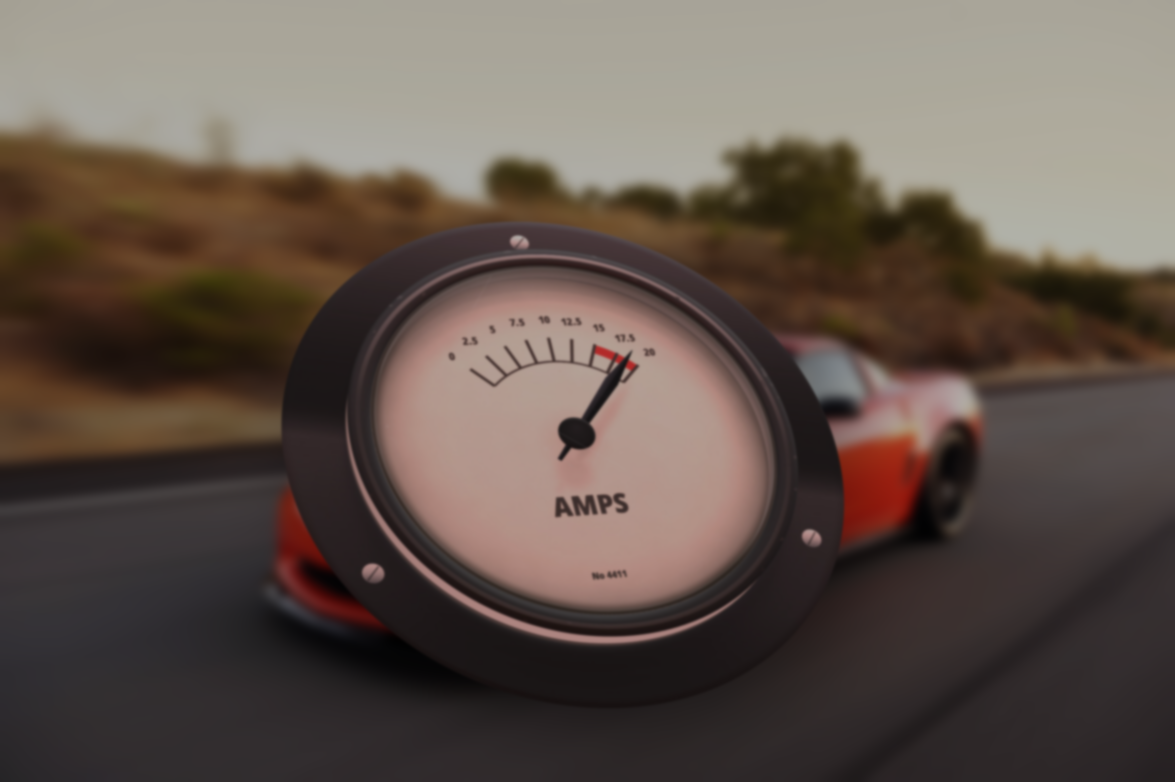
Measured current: 18.75 A
